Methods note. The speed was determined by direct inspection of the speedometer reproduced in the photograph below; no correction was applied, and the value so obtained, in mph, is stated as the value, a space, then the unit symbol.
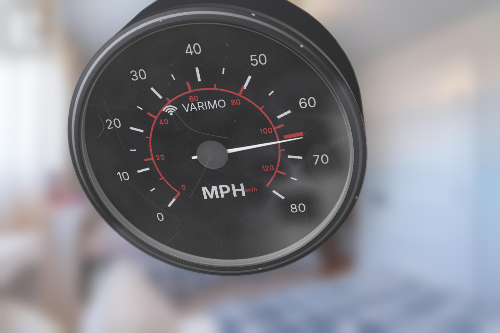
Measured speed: 65 mph
